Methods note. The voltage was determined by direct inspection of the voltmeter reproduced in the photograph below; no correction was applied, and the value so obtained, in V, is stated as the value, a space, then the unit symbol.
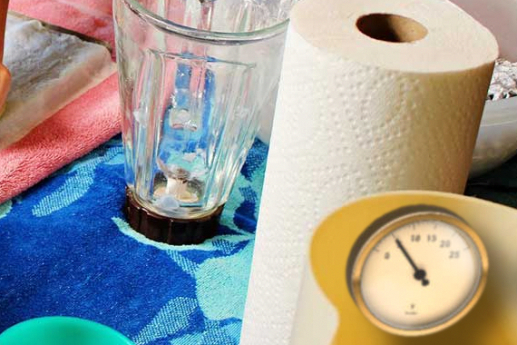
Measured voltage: 5 V
